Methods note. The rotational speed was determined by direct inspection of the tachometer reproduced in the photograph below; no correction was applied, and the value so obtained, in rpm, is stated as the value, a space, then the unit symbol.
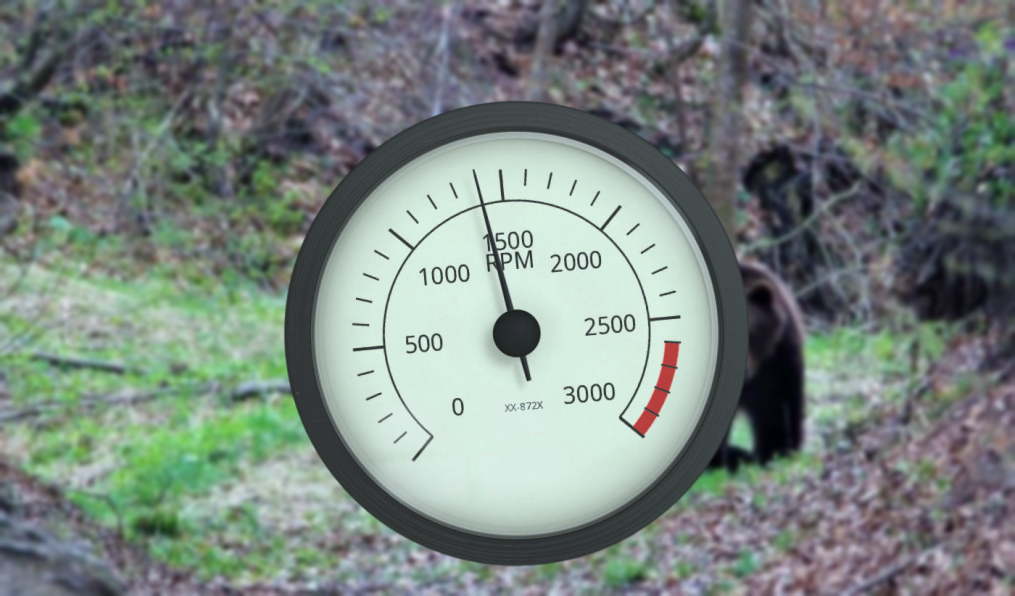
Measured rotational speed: 1400 rpm
